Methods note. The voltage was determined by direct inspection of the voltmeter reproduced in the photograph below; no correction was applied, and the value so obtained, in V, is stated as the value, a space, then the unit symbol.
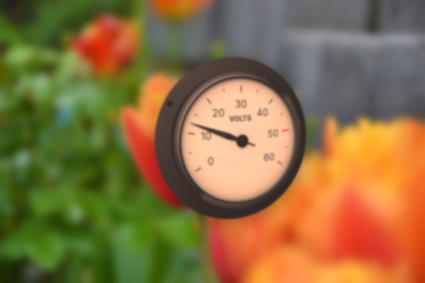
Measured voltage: 12.5 V
